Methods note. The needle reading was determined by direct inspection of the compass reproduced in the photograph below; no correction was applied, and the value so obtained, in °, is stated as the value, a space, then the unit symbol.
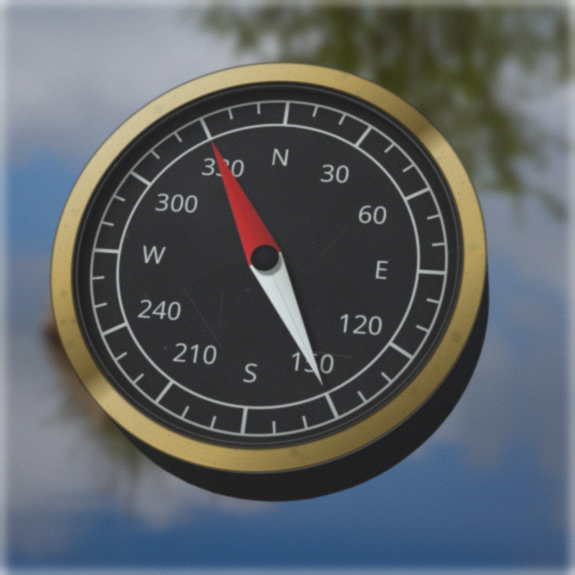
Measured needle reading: 330 °
